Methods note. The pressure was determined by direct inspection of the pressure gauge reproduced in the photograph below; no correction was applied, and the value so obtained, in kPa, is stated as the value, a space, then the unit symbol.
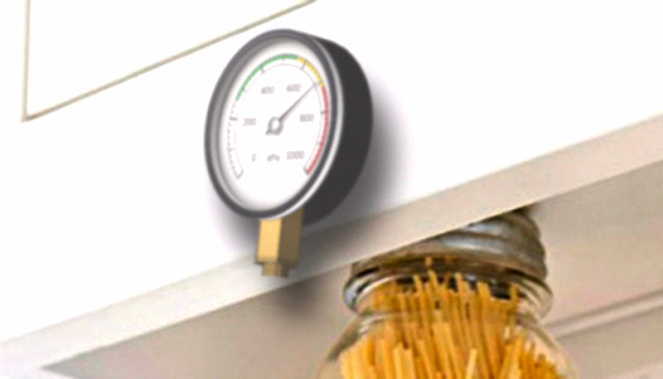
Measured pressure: 700 kPa
